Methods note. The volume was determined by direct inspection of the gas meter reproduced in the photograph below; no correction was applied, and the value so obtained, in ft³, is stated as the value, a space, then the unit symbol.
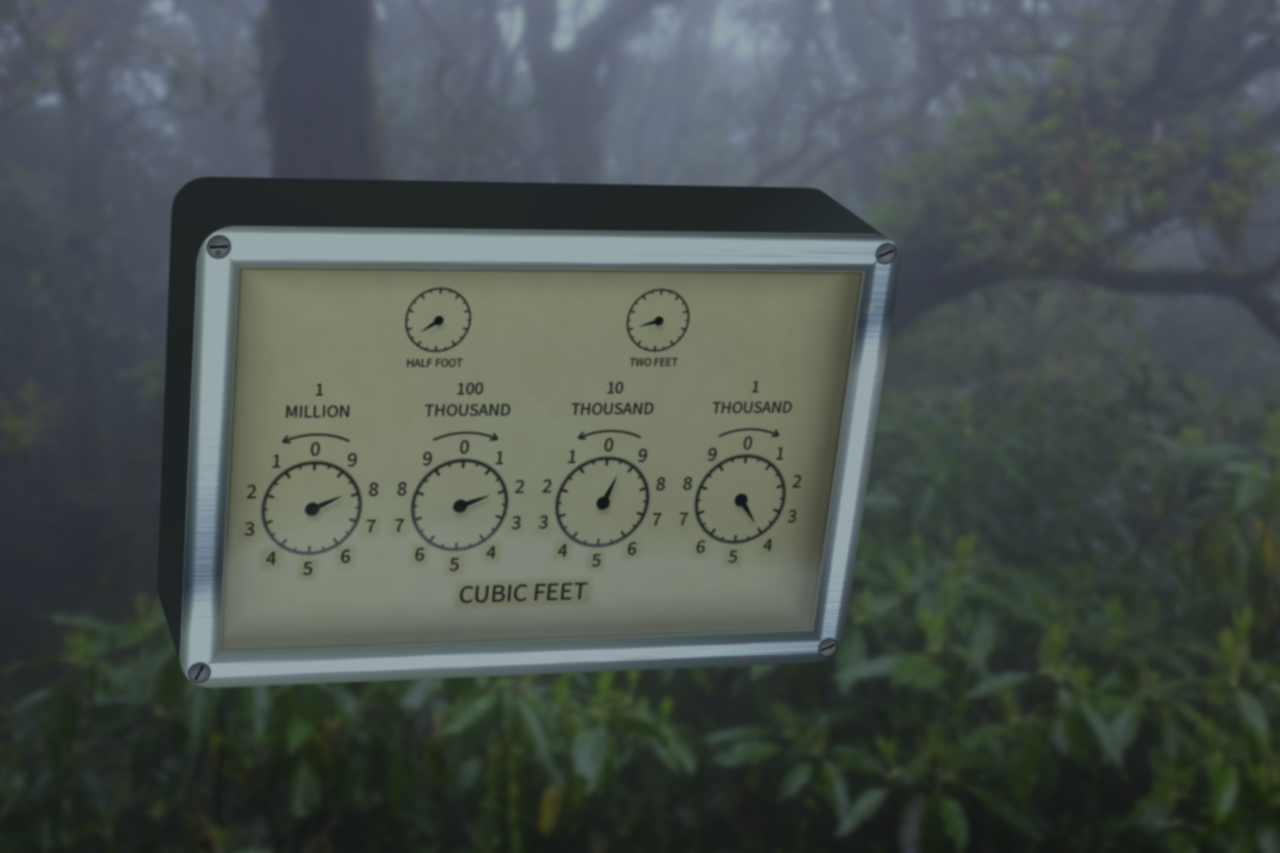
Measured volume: 819400 ft³
